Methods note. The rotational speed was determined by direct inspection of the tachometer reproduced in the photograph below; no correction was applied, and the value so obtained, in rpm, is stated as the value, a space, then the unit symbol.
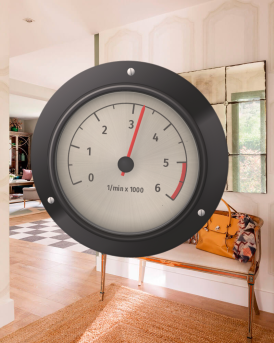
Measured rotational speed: 3250 rpm
